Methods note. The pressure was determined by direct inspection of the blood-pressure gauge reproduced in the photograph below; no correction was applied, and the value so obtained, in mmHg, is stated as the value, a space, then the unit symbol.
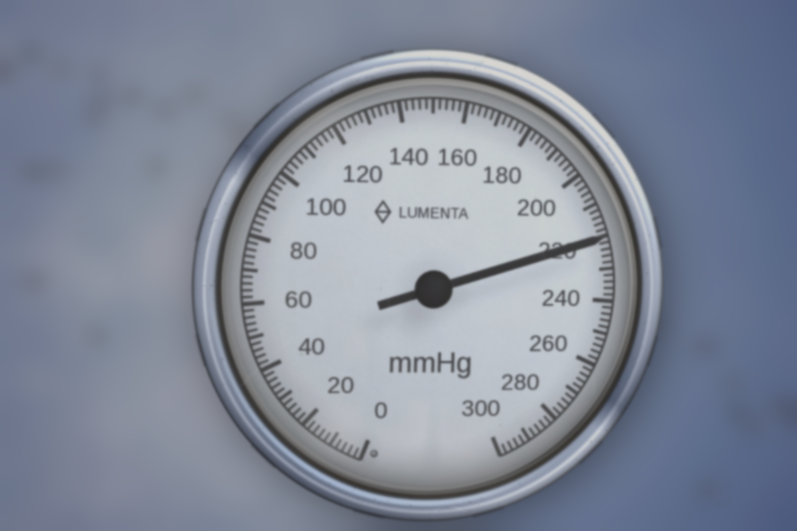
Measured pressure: 220 mmHg
